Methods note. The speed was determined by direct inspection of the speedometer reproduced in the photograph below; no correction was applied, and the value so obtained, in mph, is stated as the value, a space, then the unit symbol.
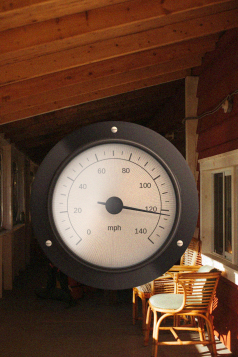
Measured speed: 122.5 mph
